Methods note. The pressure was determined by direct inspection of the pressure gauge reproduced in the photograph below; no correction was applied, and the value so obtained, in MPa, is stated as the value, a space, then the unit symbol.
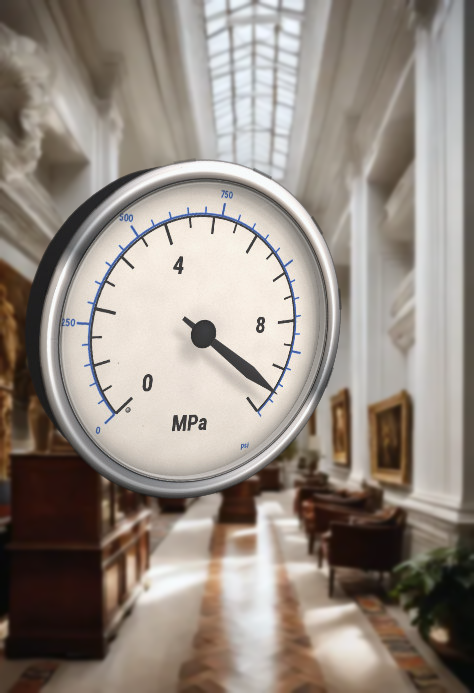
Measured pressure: 9.5 MPa
